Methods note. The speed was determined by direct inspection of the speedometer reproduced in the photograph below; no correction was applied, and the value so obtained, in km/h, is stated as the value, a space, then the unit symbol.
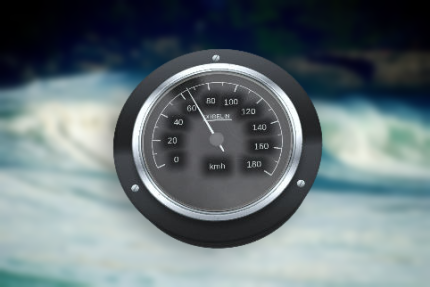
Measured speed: 65 km/h
